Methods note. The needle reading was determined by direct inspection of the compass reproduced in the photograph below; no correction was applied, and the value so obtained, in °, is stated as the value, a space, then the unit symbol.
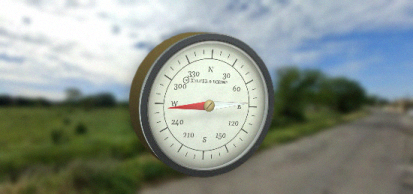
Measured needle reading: 265 °
